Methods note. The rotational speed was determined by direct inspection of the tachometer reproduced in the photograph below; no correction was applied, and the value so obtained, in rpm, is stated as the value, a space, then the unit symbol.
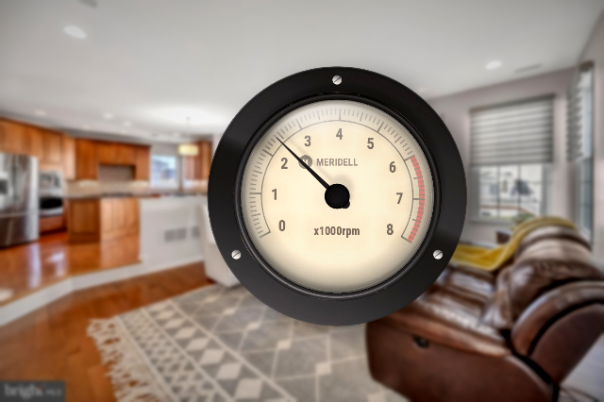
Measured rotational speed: 2400 rpm
